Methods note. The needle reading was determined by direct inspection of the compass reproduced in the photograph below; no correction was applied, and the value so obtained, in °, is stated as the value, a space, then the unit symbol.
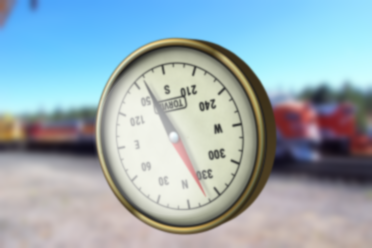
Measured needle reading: 340 °
